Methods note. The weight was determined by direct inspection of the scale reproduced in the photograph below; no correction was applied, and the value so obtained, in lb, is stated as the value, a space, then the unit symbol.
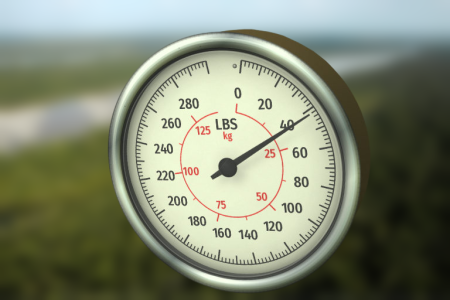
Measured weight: 42 lb
